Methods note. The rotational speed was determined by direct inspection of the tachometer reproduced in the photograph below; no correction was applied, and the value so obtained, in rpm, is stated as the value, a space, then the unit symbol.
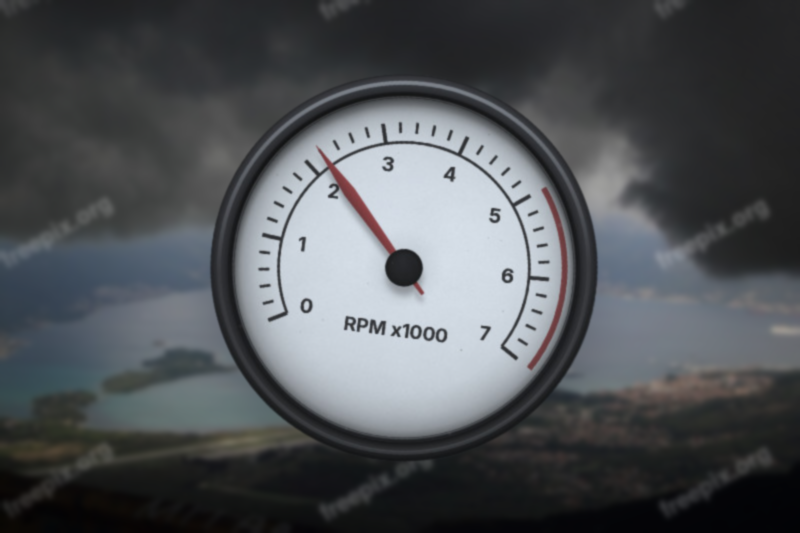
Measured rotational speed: 2200 rpm
